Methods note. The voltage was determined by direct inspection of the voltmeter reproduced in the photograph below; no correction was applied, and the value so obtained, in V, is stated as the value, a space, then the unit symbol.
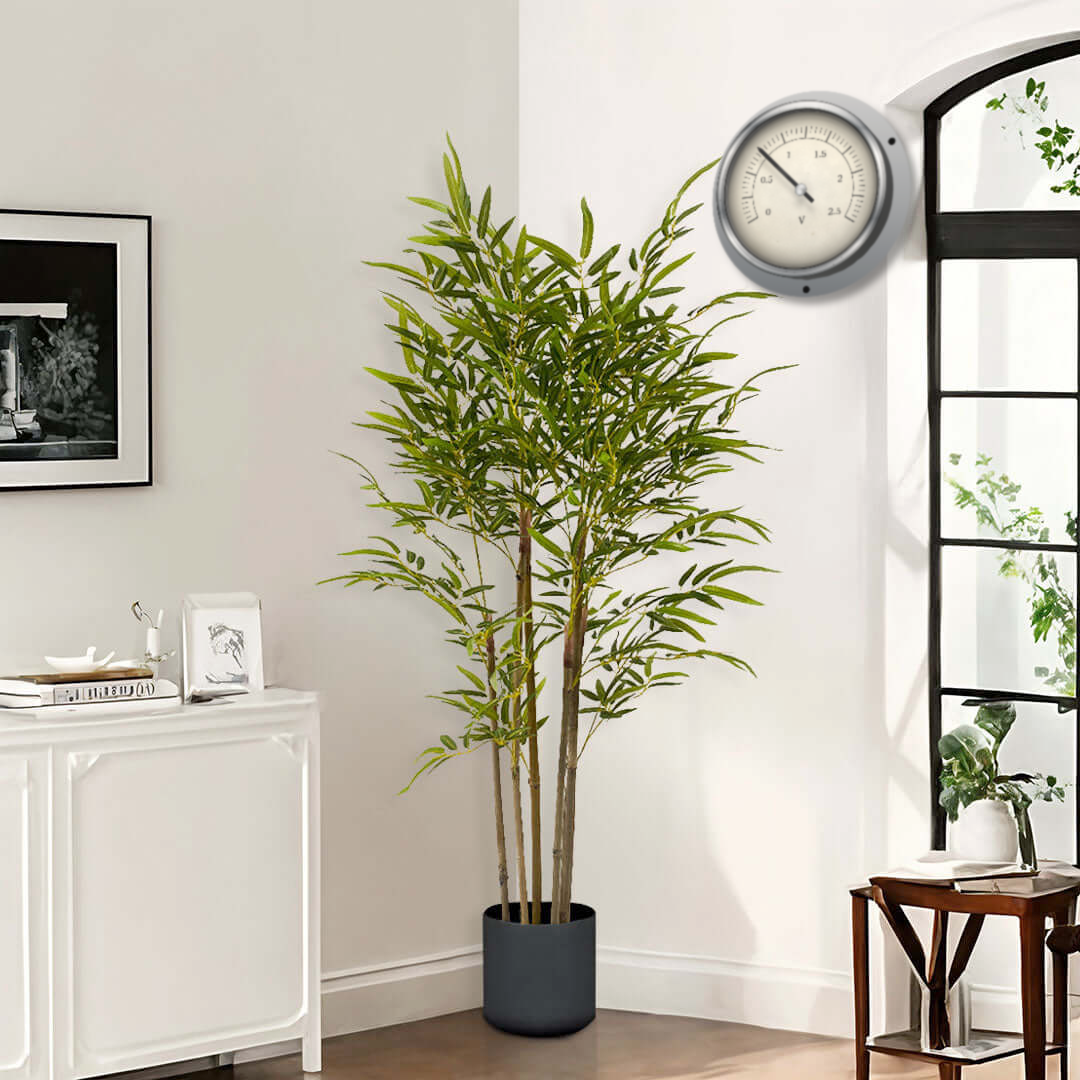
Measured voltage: 0.75 V
